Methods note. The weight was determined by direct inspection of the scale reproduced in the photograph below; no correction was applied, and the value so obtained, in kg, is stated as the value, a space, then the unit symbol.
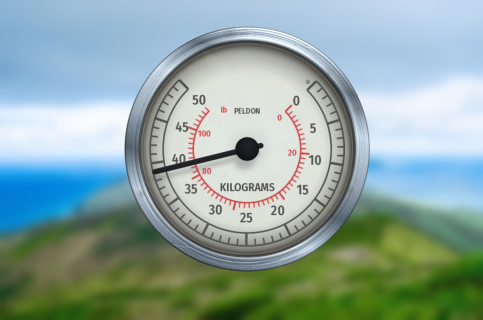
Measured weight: 39 kg
